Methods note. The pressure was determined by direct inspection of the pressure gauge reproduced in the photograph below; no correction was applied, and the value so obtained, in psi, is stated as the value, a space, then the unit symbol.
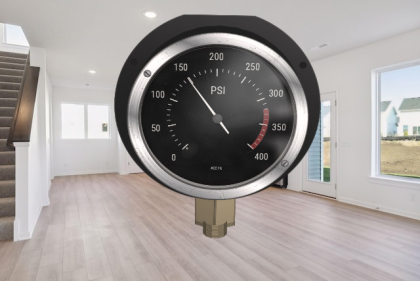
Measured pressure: 150 psi
